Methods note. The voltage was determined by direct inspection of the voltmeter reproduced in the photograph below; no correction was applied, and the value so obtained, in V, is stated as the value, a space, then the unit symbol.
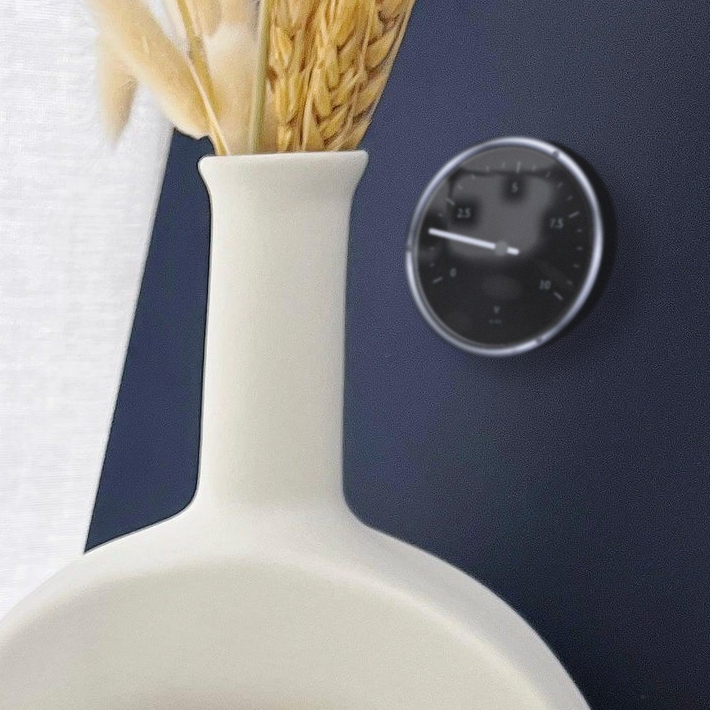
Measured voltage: 1.5 V
